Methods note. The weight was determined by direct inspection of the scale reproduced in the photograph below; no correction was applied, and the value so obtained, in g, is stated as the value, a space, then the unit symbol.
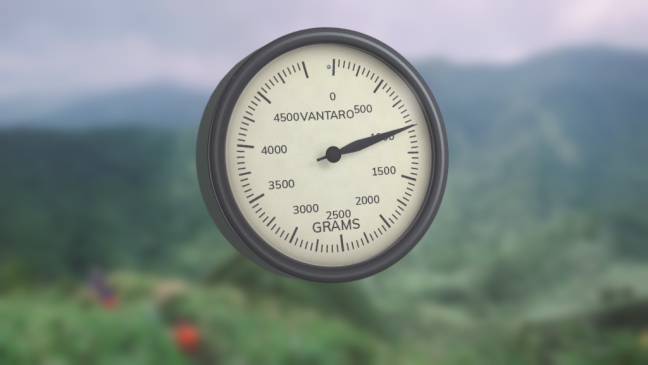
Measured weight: 1000 g
